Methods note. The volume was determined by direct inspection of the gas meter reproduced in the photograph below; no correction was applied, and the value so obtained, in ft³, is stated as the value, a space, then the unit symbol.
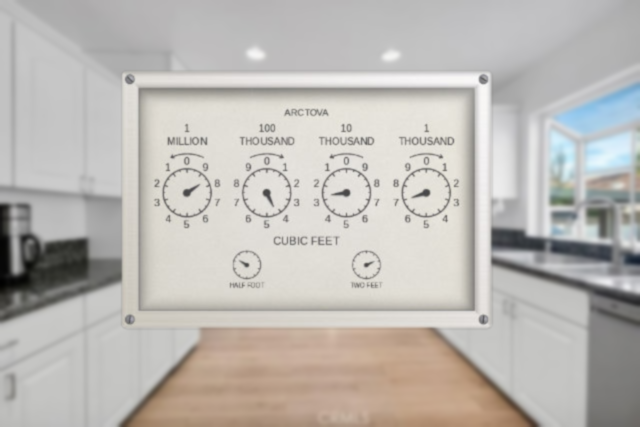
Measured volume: 842700 ft³
